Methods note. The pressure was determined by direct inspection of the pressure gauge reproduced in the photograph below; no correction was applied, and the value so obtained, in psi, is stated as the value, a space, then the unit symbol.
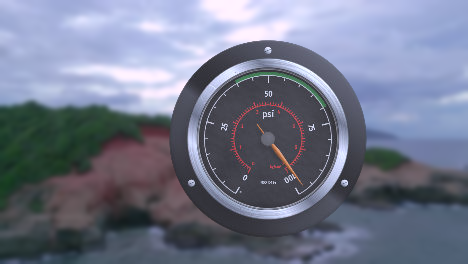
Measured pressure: 97.5 psi
